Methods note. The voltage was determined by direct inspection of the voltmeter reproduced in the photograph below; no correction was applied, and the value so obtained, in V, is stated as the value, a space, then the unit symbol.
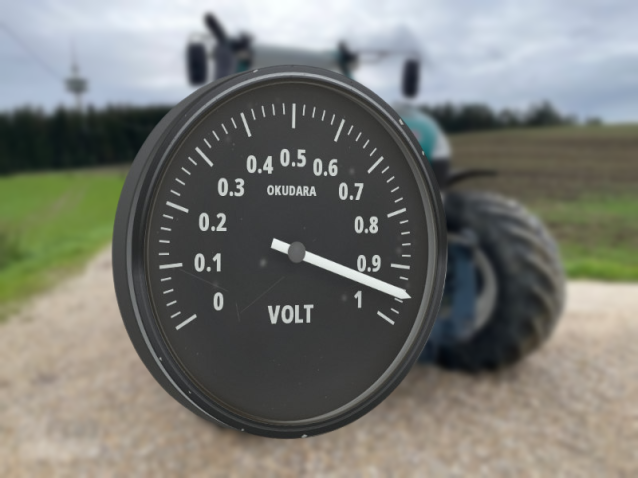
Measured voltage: 0.95 V
